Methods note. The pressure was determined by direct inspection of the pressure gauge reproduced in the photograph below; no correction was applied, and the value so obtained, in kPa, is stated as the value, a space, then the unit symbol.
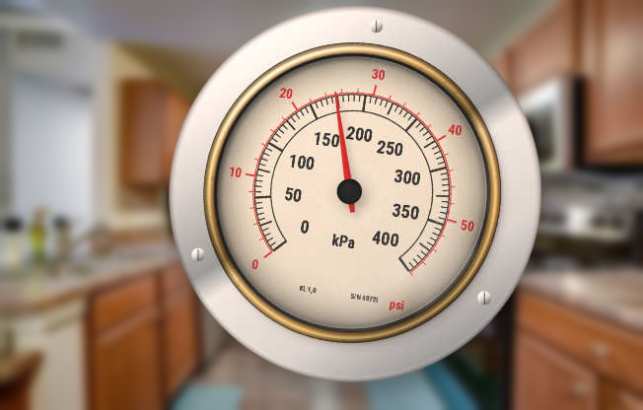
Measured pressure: 175 kPa
